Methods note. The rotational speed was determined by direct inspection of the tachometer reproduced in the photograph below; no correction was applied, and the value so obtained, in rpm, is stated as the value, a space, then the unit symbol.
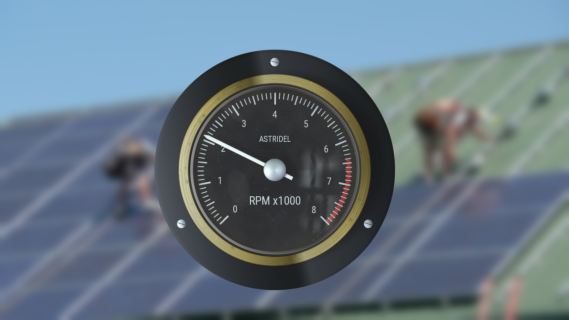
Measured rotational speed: 2100 rpm
